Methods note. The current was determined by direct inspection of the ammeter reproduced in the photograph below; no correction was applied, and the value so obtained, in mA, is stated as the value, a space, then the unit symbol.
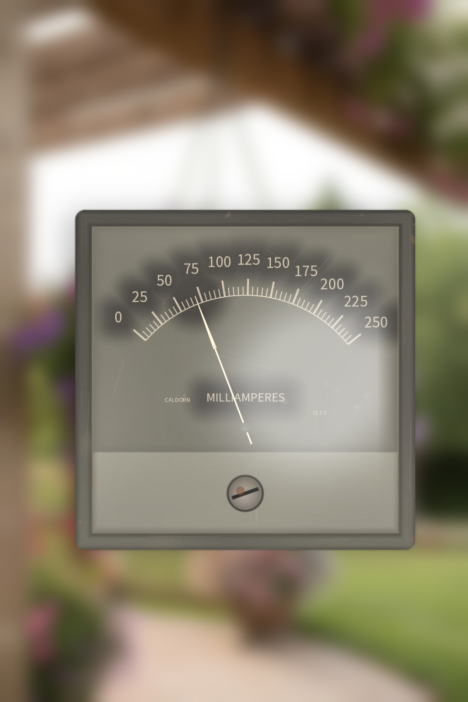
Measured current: 70 mA
